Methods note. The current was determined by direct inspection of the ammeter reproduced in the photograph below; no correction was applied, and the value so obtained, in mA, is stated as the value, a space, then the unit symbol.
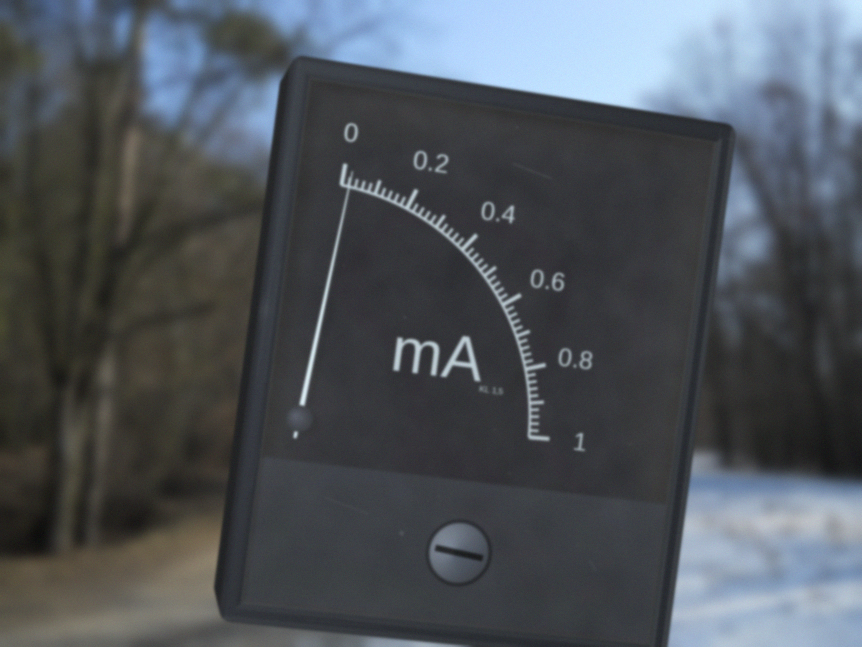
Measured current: 0.02 mA
